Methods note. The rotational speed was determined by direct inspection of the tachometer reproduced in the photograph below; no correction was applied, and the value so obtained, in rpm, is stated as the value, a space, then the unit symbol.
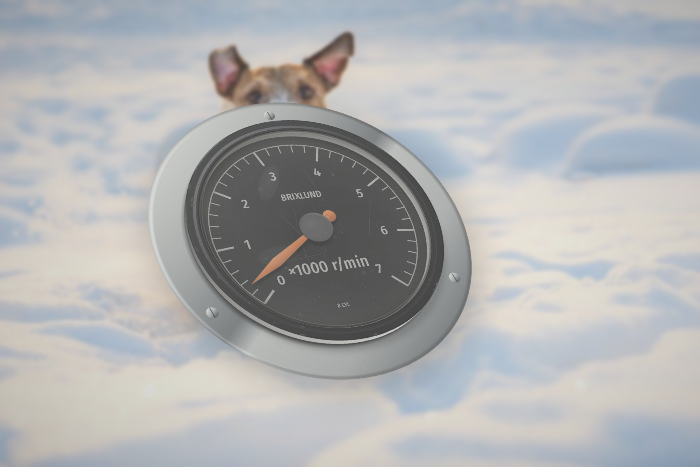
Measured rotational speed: 300 rpm
